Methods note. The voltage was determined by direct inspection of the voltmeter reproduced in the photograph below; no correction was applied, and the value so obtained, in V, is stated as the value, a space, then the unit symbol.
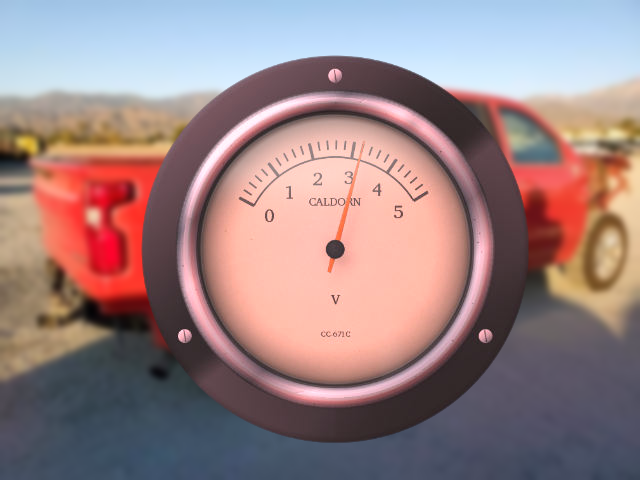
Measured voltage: 3.2 V
